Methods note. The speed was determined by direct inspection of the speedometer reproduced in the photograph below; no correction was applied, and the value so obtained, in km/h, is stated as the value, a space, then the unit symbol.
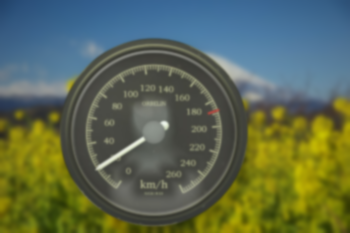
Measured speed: 20 km/h
